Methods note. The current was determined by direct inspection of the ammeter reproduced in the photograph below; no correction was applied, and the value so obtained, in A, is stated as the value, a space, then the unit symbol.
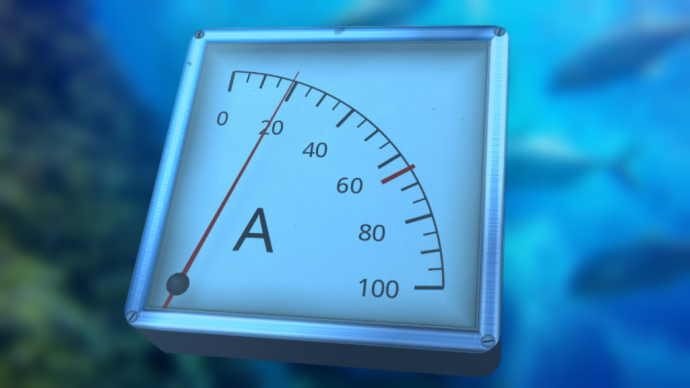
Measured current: 20 A
